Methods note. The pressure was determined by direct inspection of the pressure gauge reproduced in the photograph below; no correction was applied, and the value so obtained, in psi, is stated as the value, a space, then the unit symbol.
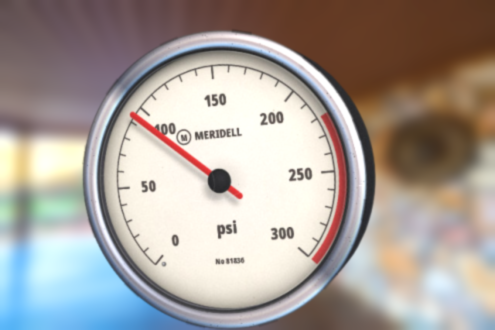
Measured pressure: 95 psi
